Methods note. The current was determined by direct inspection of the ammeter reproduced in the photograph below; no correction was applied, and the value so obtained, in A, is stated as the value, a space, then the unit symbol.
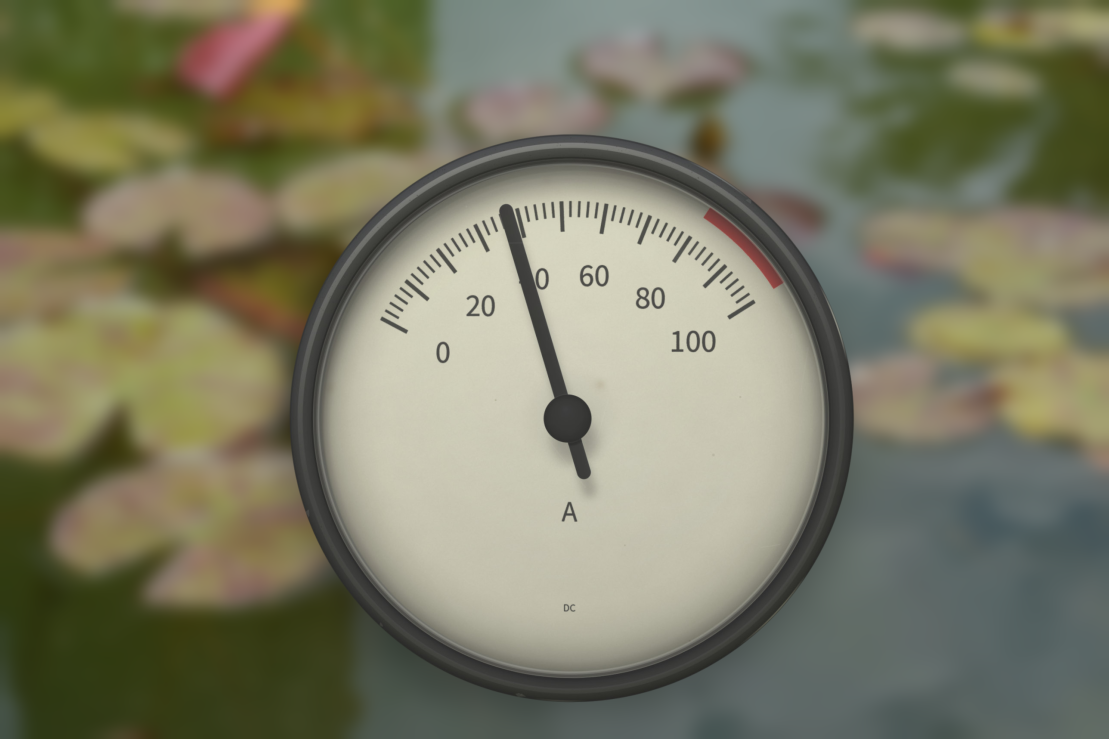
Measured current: 38 A
